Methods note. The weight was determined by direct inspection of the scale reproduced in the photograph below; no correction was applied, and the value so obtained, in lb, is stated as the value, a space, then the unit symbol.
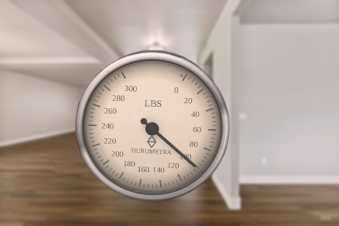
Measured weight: 100 lb
